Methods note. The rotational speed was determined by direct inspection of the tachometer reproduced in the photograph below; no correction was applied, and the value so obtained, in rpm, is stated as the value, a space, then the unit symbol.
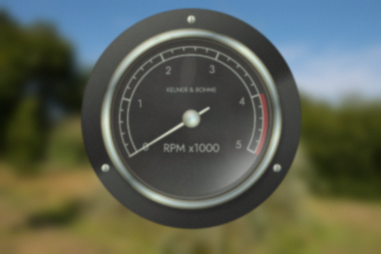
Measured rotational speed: 0 rpm
